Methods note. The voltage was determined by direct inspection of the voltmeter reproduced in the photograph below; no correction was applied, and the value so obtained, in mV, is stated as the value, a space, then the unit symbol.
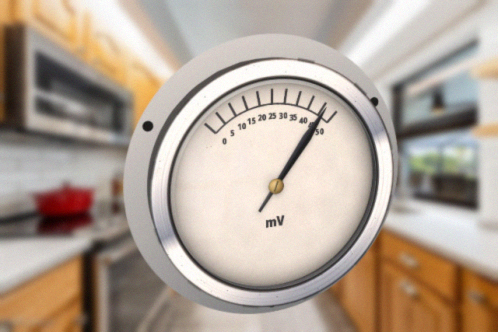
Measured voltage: 45 mV
